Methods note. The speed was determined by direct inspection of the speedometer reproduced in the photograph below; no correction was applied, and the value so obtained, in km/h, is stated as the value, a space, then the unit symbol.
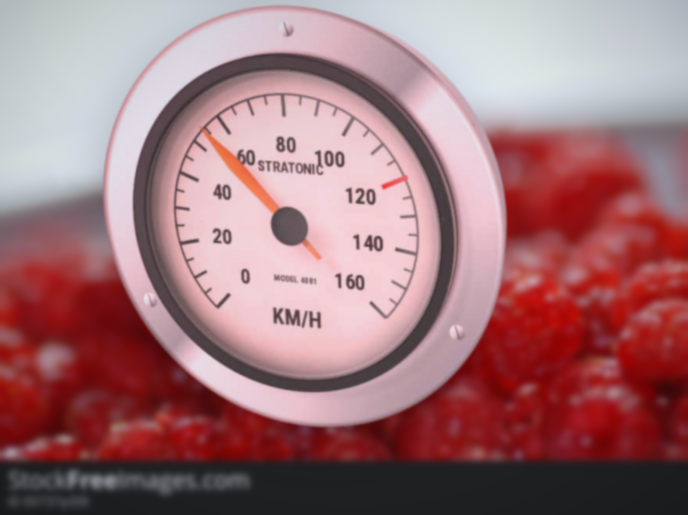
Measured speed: 55 km/h
